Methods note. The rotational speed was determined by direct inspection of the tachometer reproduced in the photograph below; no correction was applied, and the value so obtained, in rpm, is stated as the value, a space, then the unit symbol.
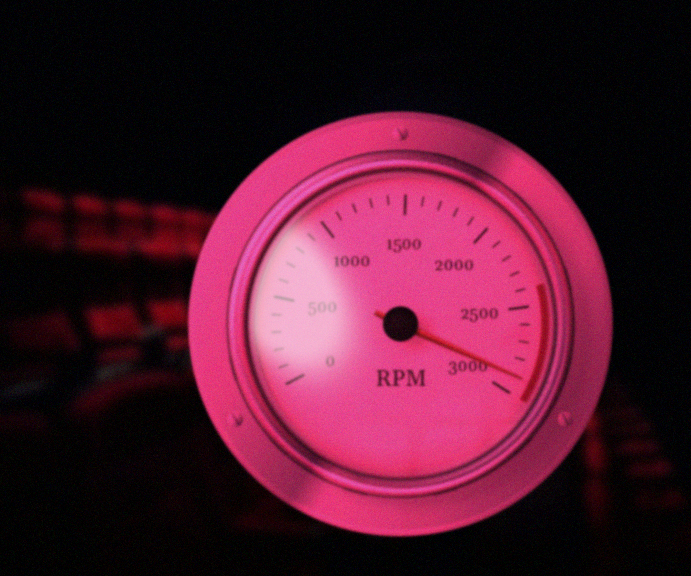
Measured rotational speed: 2900 rpm
